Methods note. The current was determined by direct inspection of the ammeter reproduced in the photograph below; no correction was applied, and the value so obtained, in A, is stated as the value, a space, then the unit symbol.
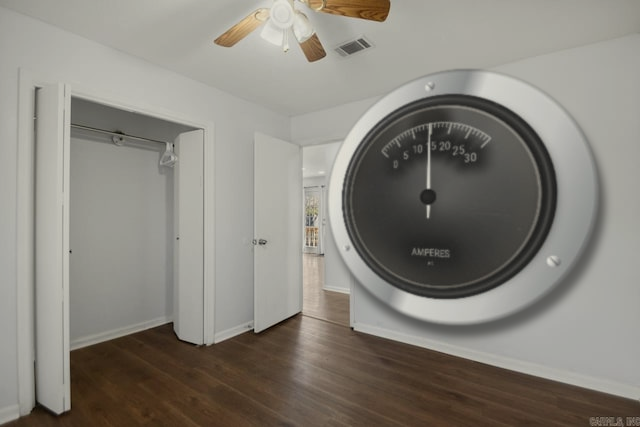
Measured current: 15 A
